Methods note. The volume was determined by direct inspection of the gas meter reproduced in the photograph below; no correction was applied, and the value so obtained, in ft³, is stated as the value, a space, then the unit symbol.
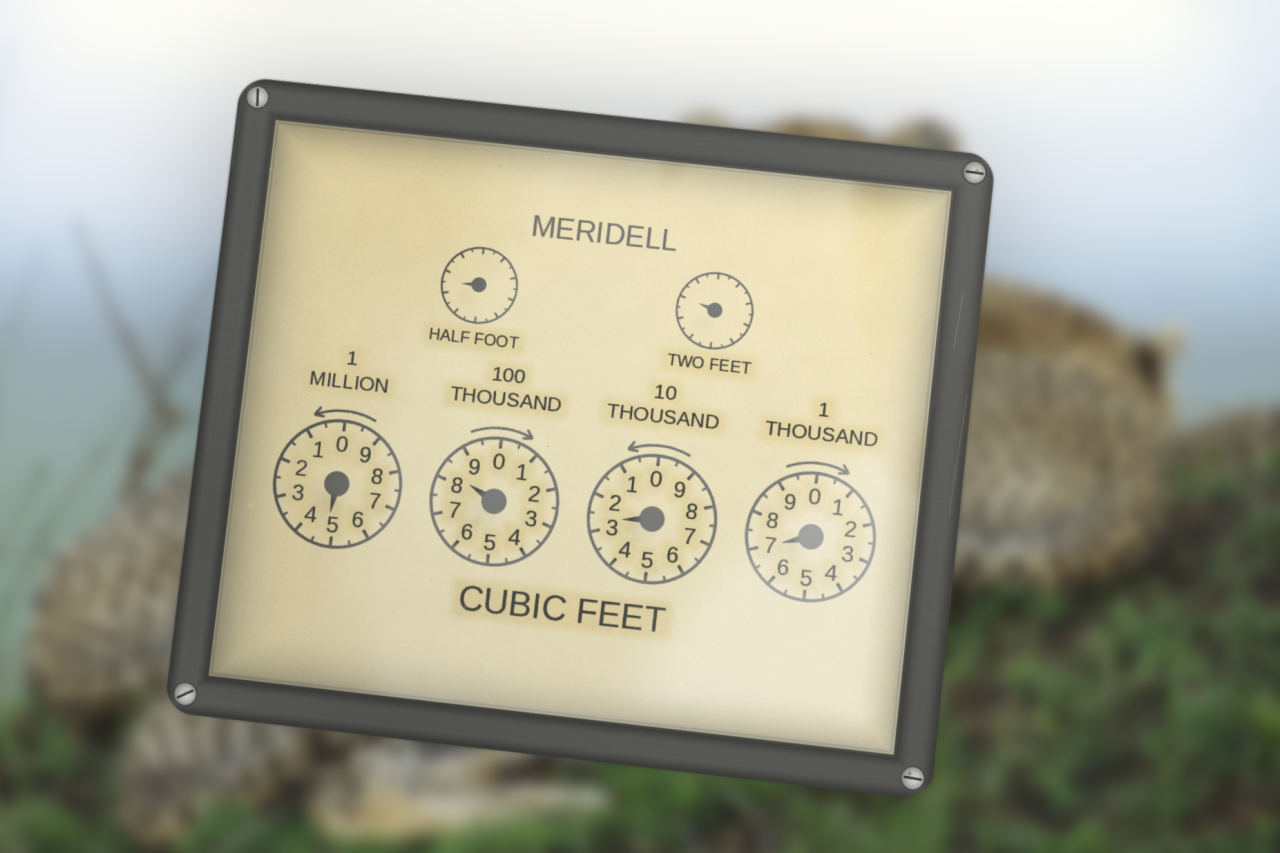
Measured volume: 482700 ft³
